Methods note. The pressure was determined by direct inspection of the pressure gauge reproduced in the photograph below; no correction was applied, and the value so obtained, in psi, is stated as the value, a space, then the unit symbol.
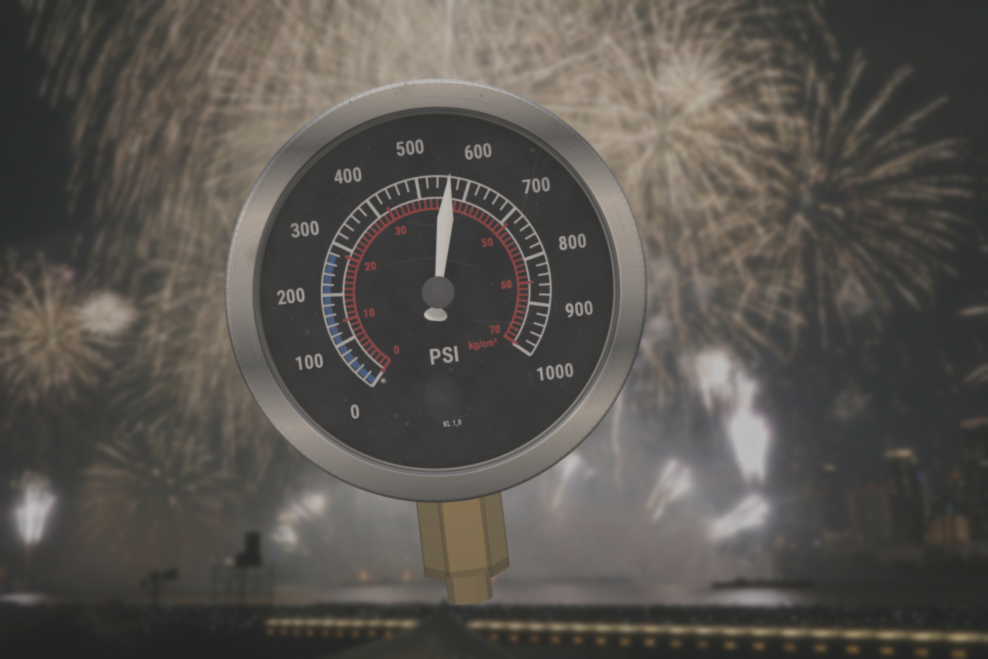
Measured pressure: 560 psi
